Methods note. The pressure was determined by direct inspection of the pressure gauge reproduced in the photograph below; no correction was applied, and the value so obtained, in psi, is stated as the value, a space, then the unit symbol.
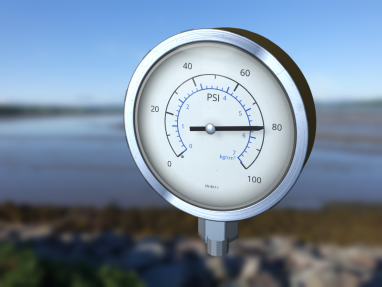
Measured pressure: 80 psi
